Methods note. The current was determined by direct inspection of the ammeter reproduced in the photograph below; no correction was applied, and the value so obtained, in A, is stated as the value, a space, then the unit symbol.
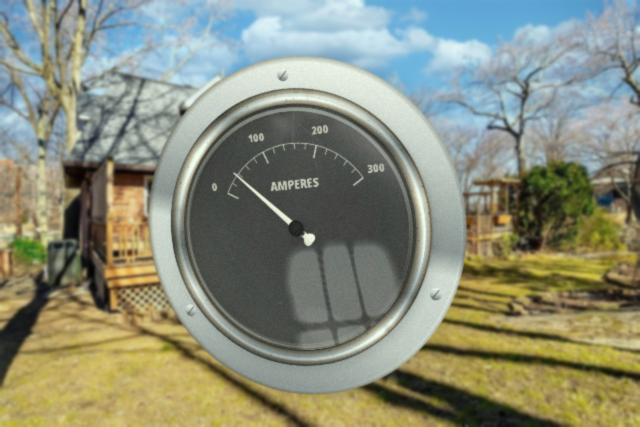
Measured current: 40 A
